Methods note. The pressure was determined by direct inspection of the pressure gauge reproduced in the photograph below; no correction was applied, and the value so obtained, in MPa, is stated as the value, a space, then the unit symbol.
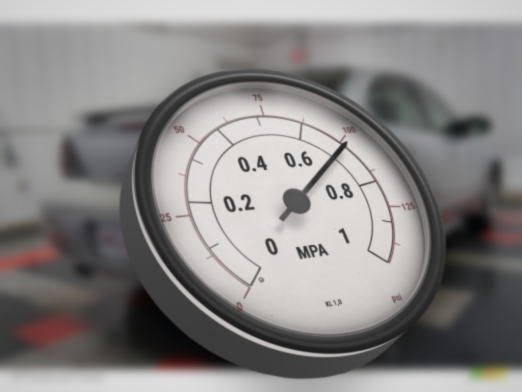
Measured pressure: 0.7 MPa
